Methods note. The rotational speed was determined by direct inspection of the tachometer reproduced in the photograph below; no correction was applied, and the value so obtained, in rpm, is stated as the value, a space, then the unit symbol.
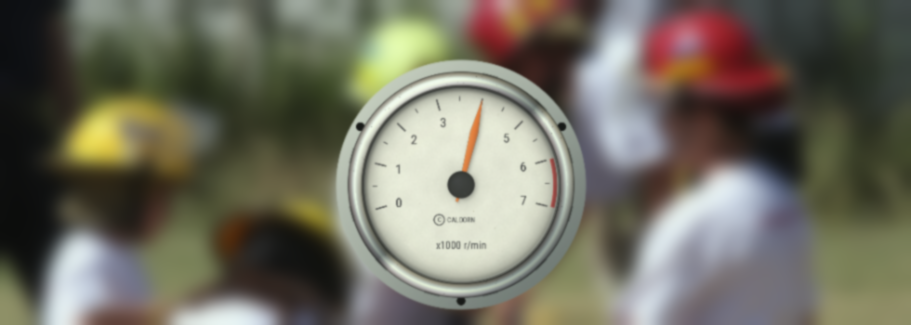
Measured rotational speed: 4000 rpm
